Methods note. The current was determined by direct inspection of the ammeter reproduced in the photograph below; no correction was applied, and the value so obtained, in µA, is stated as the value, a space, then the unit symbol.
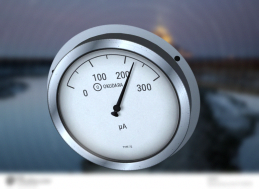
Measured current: 225 µA
